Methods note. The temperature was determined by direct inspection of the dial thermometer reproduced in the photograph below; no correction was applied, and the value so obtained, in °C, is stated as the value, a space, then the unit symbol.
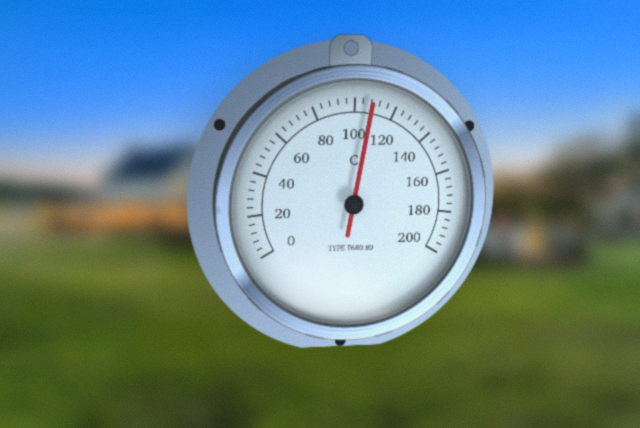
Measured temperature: 108 °C
